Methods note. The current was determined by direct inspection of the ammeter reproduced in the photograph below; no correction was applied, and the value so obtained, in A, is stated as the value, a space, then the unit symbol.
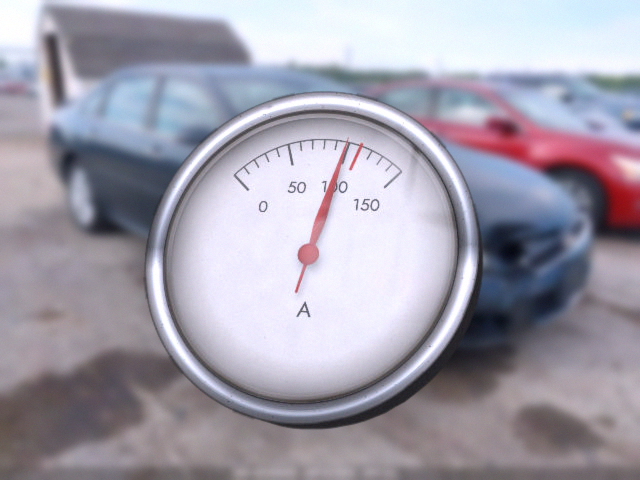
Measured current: 100 A
